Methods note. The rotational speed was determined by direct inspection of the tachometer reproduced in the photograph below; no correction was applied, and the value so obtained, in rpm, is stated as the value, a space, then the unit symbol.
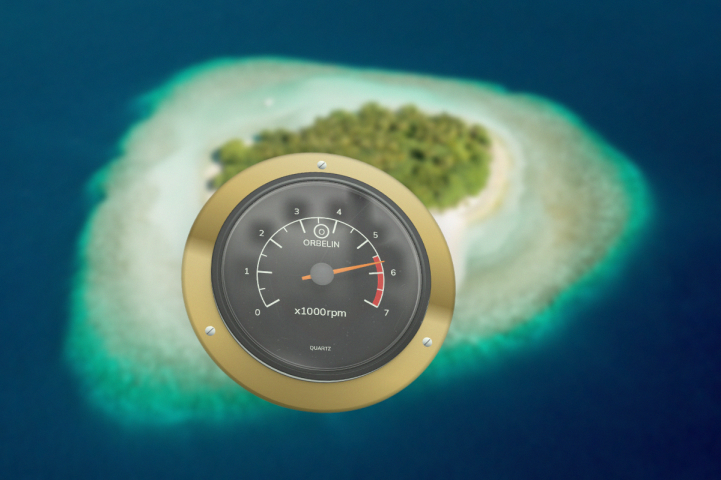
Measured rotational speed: 5750 rpm
